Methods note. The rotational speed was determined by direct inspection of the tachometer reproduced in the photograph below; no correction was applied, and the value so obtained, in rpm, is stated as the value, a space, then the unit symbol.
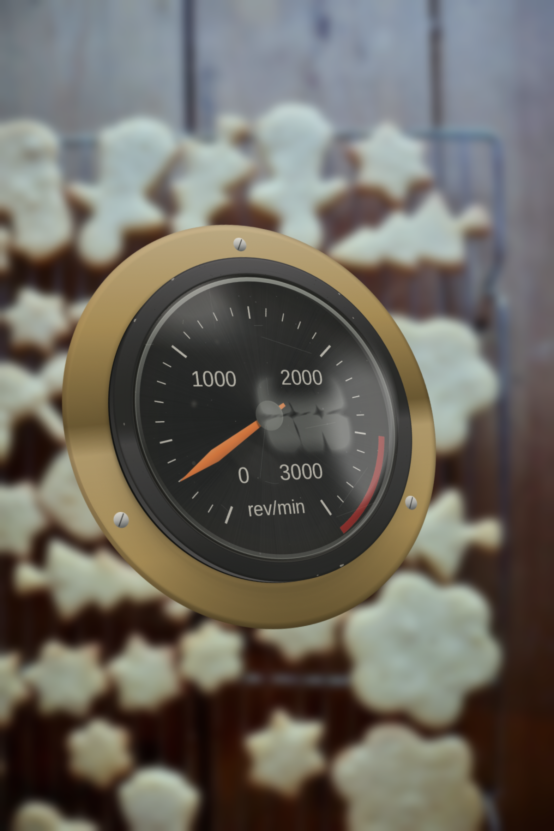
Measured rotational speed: 300 rpm
